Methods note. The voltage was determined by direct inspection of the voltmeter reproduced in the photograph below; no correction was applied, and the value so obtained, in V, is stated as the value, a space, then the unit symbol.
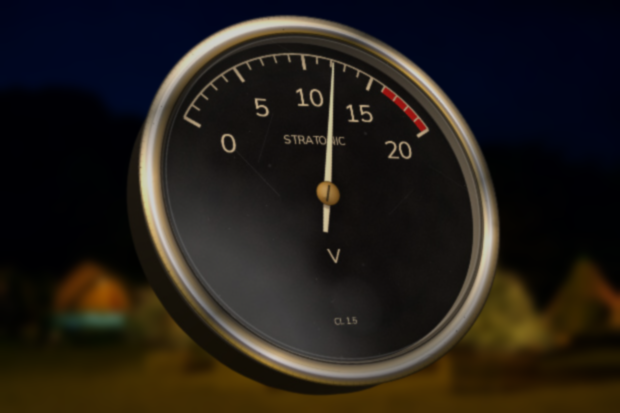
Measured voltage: 12 V
